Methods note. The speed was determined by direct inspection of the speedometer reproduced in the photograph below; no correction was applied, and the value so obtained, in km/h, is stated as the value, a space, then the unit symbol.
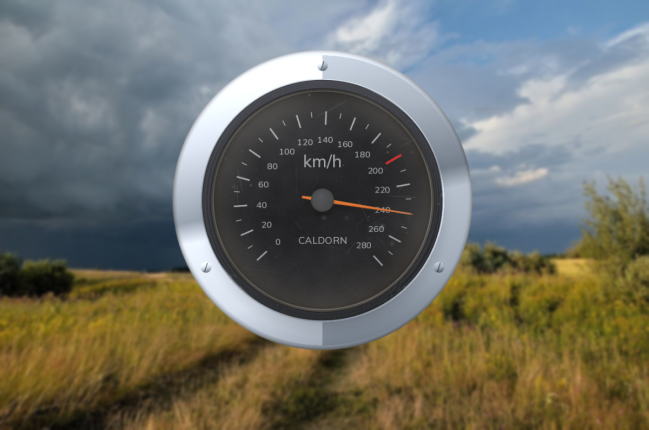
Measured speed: 240 km/h
